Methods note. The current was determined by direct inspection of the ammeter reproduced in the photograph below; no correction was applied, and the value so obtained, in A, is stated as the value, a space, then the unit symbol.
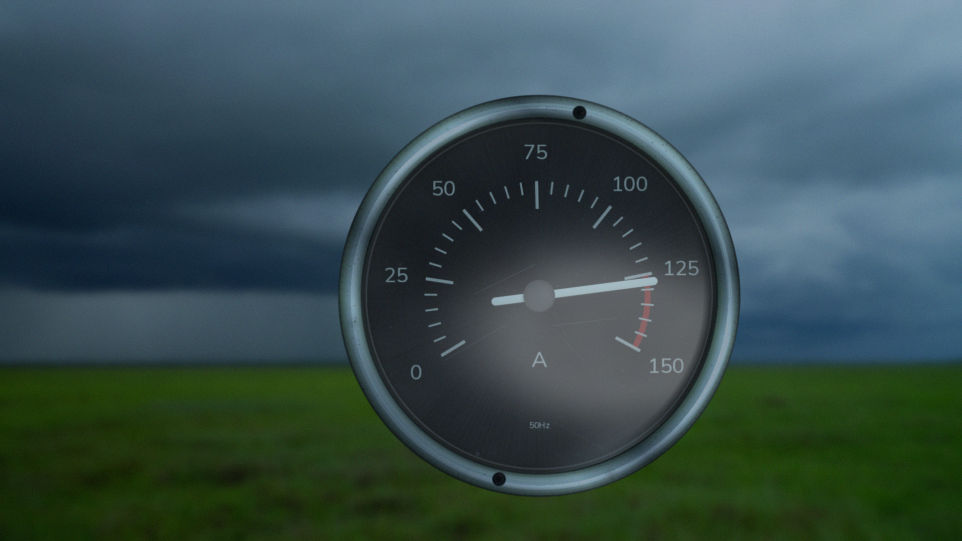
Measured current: 127.5 A
